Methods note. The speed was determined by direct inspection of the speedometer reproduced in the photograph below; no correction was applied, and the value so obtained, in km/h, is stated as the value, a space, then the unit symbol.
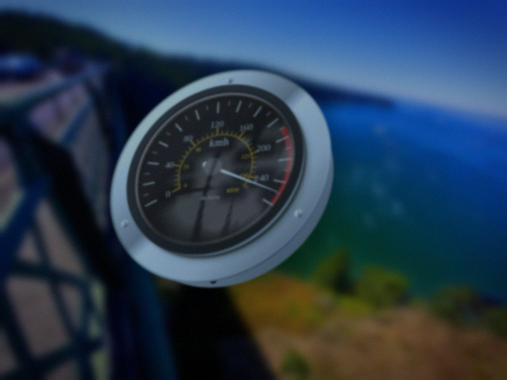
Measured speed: 250 km/h
